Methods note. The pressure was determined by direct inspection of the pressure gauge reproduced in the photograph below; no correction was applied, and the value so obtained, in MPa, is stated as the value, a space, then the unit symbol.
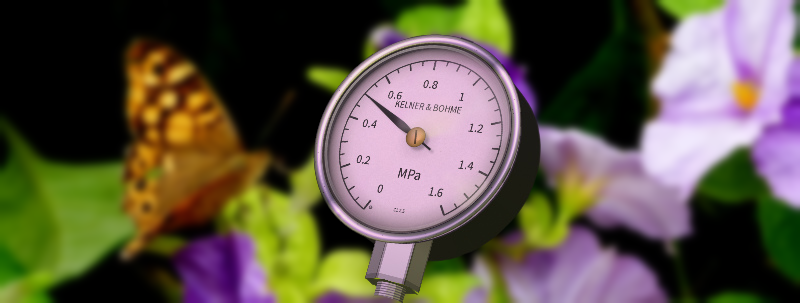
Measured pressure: 0.5 MPa
